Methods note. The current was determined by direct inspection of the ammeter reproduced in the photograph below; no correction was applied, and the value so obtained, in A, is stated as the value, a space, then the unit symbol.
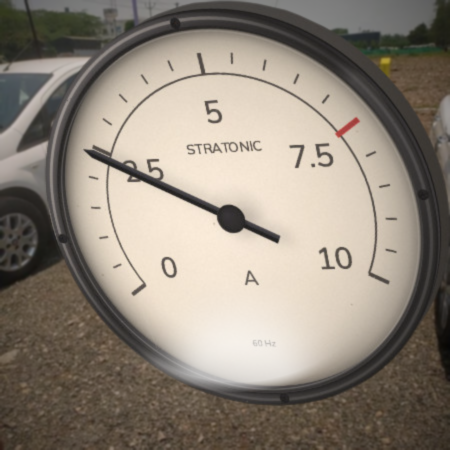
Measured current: 2.5 A
